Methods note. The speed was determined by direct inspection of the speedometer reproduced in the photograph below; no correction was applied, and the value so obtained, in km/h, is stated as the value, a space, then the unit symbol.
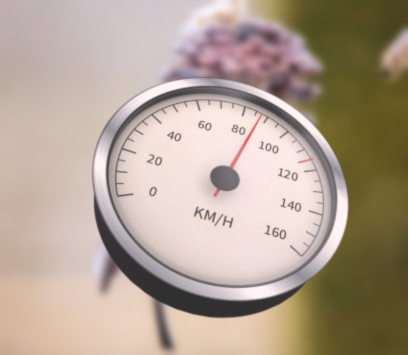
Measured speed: 87.5 km/h
